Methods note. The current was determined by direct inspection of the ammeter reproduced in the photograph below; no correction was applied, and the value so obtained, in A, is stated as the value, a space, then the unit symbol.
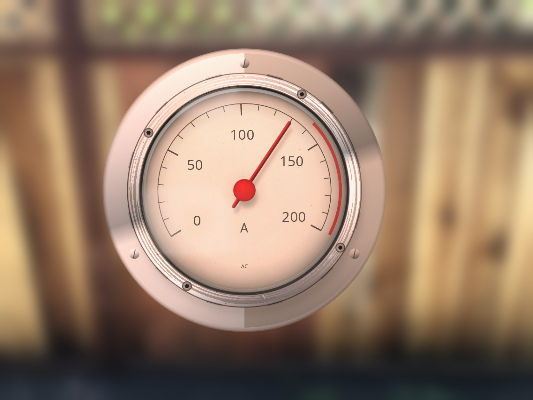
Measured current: 130 A
